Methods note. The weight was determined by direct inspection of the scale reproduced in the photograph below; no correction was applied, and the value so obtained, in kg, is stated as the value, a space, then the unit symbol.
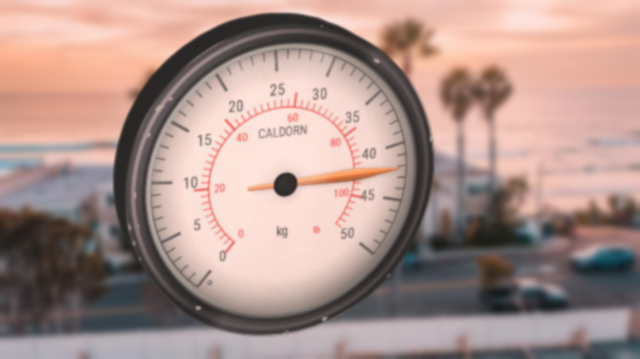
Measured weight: 42 kg
